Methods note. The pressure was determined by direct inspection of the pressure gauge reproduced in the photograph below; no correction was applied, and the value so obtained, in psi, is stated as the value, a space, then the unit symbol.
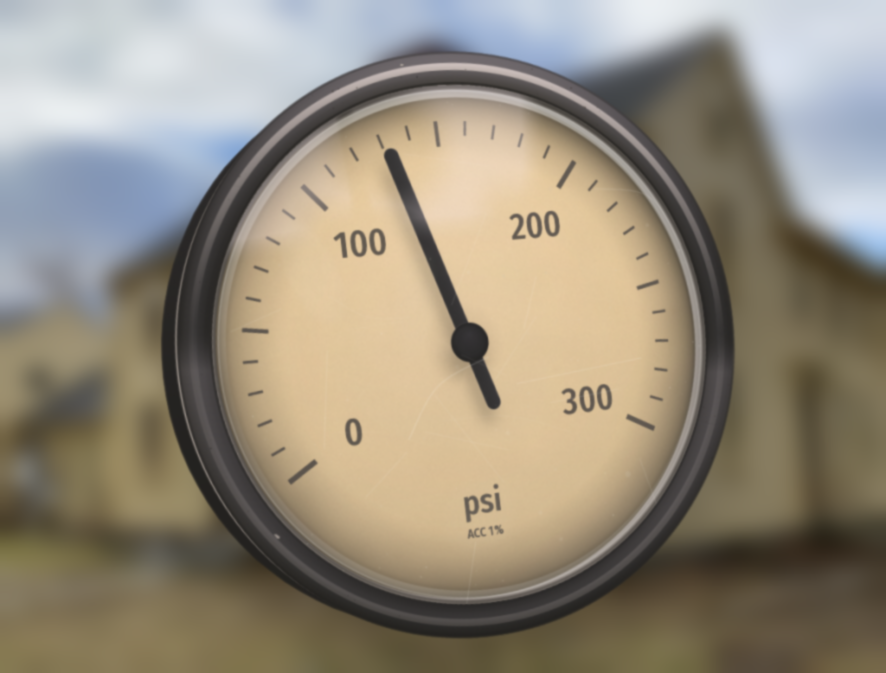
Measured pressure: 130 psi
